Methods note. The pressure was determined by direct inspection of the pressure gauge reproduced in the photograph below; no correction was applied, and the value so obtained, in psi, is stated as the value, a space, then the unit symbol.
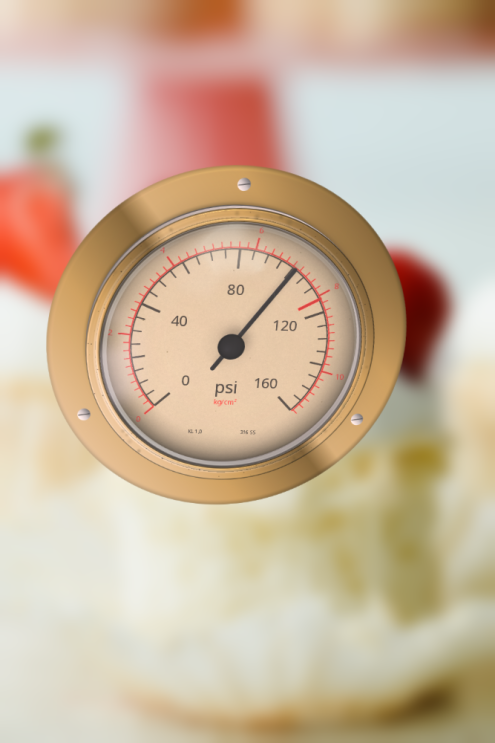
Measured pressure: 100 psi
